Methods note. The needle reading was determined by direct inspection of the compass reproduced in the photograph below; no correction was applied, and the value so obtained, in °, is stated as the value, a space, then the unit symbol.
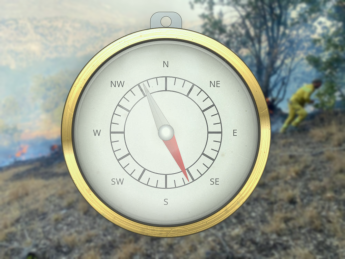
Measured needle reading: 155 °
